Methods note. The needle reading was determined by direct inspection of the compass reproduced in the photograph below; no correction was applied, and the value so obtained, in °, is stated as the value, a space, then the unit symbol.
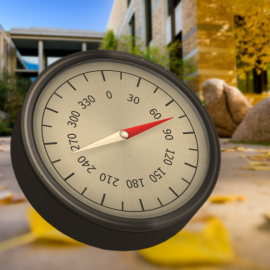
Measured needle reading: 75 °
